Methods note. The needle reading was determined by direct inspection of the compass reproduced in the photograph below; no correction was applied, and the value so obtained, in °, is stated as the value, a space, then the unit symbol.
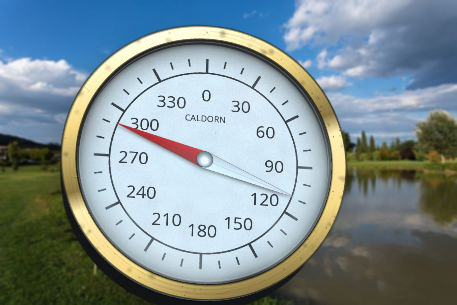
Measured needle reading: 290 °
